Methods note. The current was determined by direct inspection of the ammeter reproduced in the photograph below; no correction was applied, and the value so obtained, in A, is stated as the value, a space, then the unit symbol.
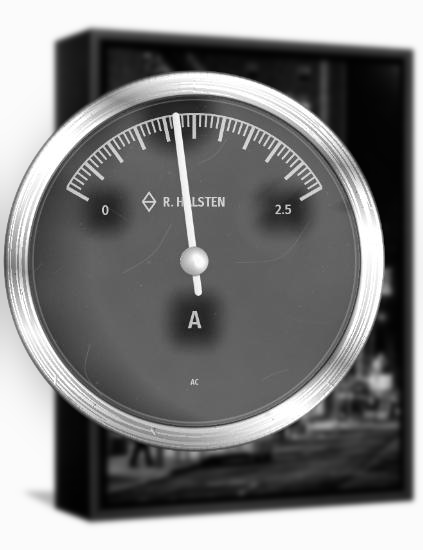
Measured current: 1.1 A
